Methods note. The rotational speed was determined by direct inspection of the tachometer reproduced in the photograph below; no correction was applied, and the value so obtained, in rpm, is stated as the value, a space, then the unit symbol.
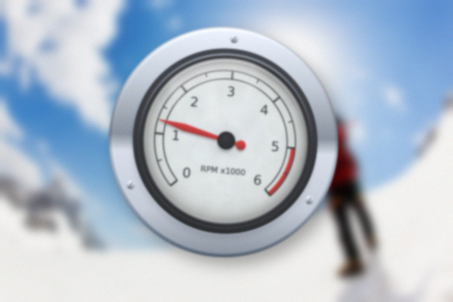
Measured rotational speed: 1250 rpm
